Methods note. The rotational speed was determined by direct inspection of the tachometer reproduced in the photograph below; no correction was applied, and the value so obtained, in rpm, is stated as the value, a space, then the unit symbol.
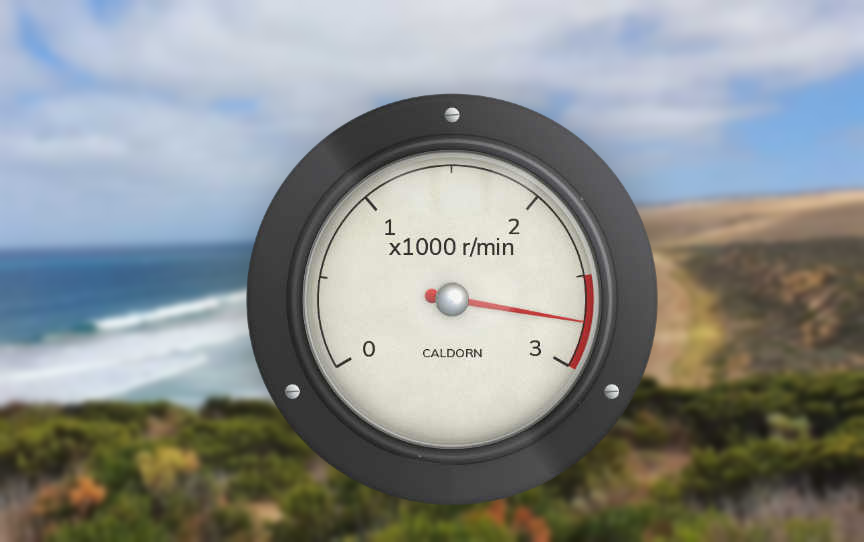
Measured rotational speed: 2750 rpm
